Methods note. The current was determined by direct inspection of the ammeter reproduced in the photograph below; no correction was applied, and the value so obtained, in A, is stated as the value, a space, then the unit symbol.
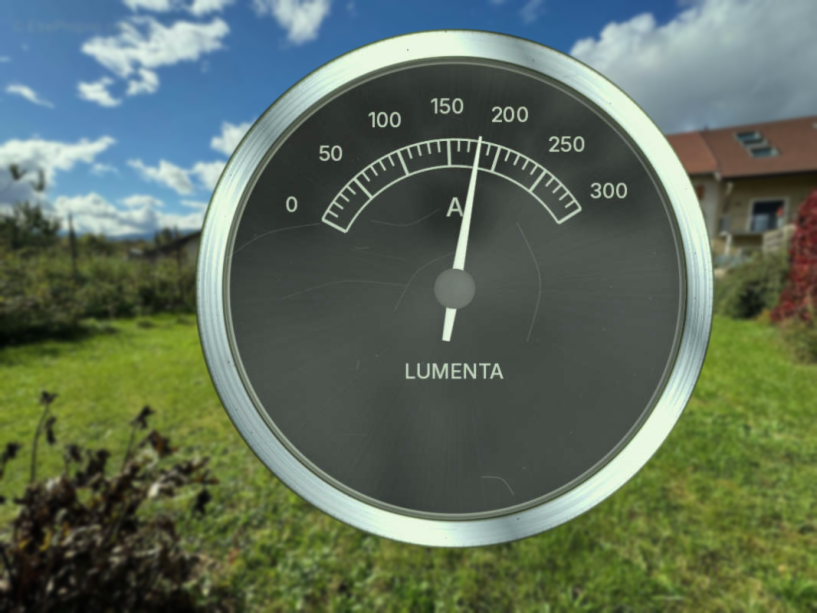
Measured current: 180 A
